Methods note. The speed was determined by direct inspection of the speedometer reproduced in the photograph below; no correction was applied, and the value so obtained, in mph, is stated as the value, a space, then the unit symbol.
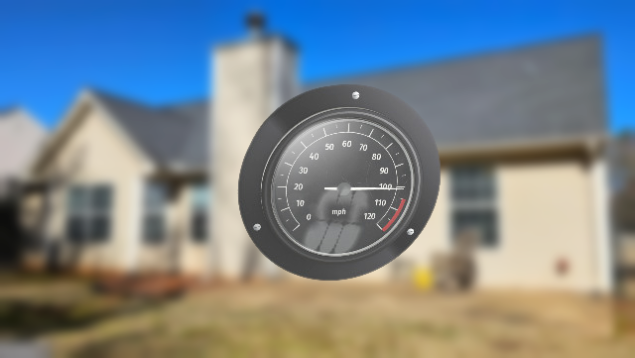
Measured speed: 100 mph
